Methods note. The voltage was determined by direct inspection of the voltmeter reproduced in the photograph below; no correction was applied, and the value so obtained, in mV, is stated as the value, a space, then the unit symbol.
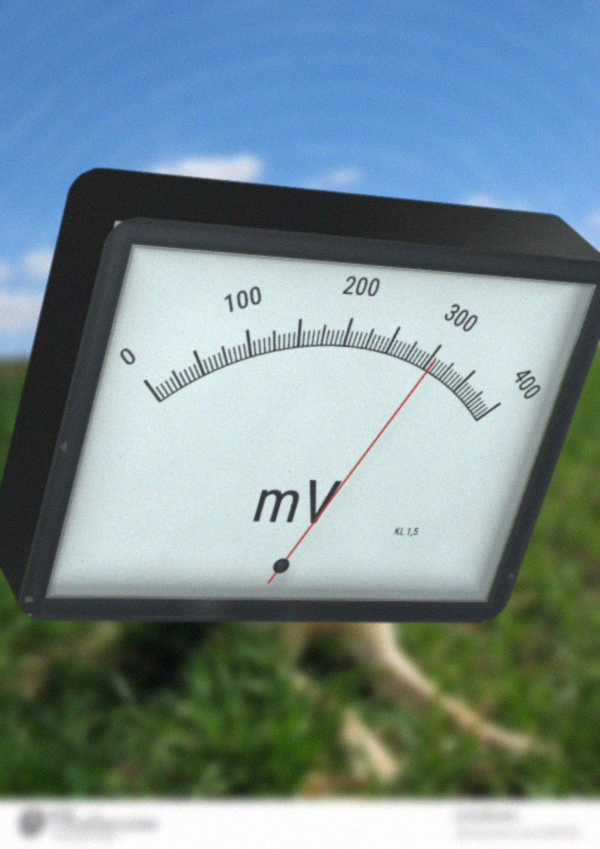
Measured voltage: 300 mV
